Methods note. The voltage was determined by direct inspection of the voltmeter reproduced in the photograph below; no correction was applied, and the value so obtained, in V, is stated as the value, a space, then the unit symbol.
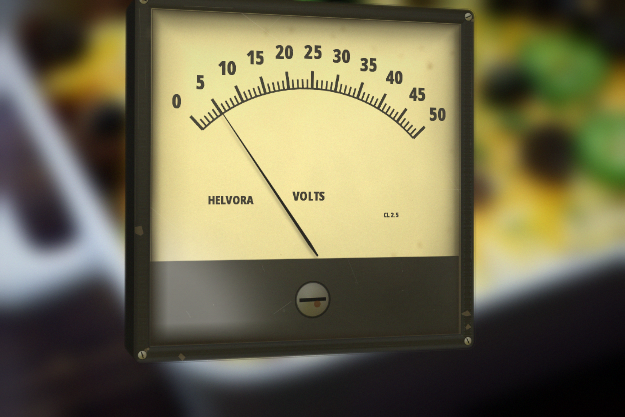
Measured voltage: 5 V
